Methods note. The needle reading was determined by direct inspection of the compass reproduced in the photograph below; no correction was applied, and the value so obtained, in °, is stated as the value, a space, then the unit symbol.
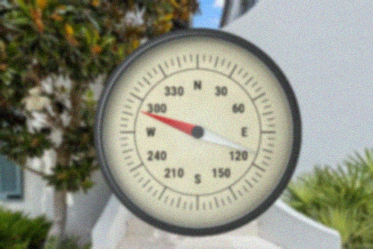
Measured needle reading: 290 °
